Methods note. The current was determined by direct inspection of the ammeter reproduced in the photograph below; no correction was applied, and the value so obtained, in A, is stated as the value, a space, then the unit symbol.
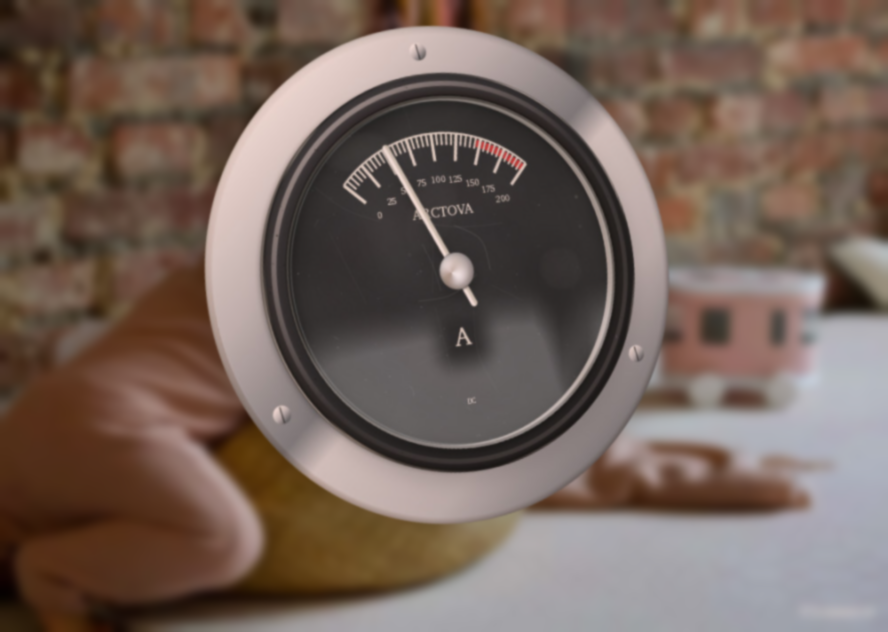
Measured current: 50 A
